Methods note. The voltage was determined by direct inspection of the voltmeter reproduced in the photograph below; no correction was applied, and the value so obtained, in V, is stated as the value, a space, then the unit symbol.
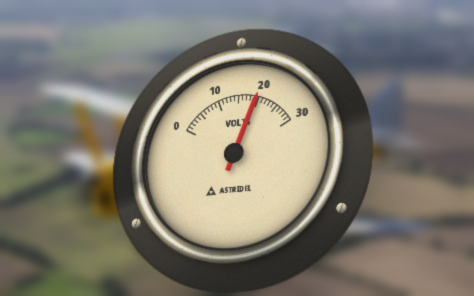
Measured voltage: 20 V
